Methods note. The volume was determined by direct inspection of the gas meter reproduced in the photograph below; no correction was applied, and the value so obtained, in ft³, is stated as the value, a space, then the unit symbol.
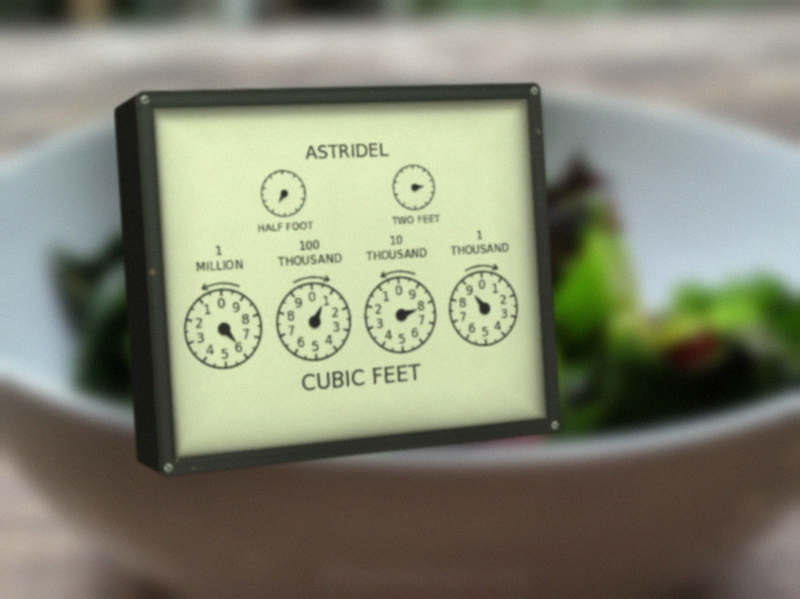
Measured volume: 607900 ft³
